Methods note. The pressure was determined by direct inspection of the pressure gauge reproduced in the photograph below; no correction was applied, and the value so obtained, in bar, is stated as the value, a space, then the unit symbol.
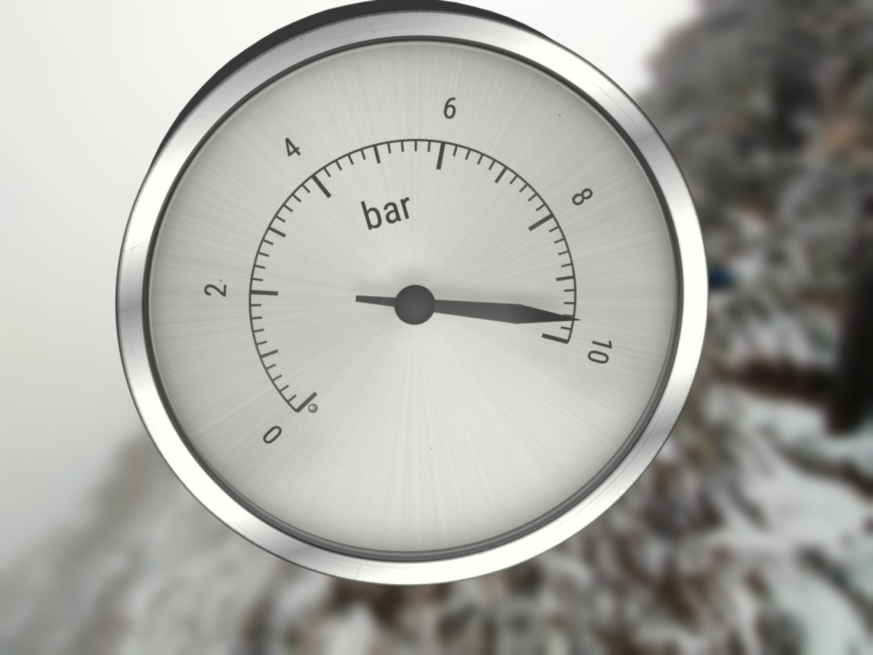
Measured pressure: 9.6 bar
